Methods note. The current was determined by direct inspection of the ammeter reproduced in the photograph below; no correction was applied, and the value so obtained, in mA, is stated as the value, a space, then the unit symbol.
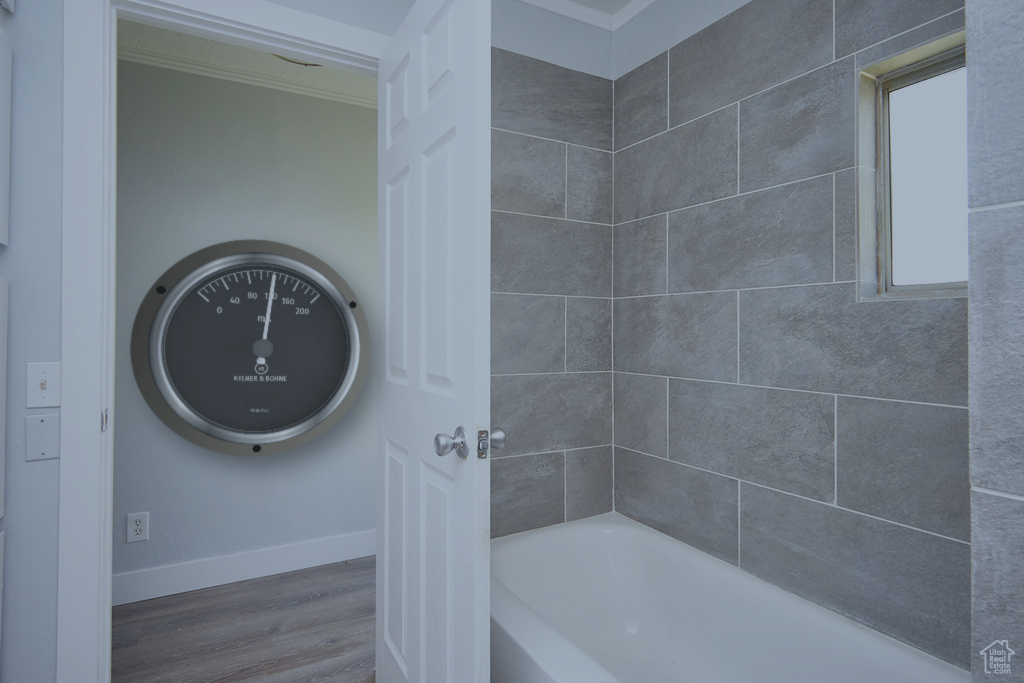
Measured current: 120 mA
